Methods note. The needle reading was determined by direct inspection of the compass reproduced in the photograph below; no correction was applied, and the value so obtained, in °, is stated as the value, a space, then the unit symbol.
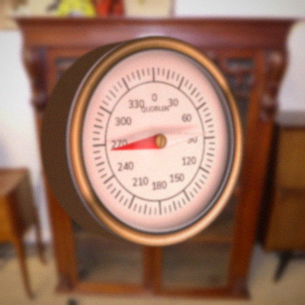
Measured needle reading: 265 °
